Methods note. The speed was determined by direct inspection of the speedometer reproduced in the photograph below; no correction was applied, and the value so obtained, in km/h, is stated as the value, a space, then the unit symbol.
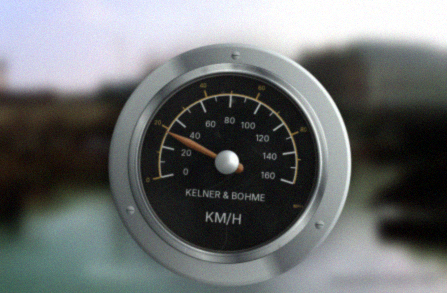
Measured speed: 30 km/h
